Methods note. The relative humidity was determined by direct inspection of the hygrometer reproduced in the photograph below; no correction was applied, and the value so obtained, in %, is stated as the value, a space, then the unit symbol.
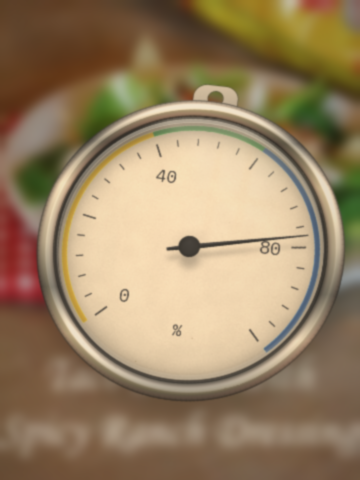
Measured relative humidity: 78 %
